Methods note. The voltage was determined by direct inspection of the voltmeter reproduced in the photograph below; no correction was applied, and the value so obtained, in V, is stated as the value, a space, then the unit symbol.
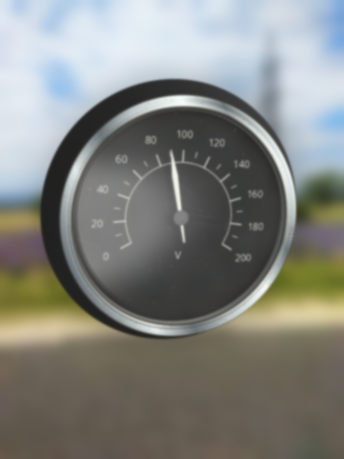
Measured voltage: 90 V
